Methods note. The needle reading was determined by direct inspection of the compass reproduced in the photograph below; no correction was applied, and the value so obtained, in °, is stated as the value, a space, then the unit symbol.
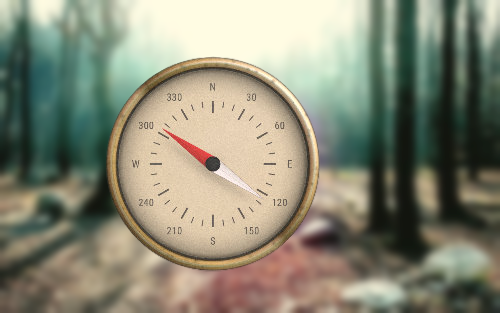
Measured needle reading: 305 °
